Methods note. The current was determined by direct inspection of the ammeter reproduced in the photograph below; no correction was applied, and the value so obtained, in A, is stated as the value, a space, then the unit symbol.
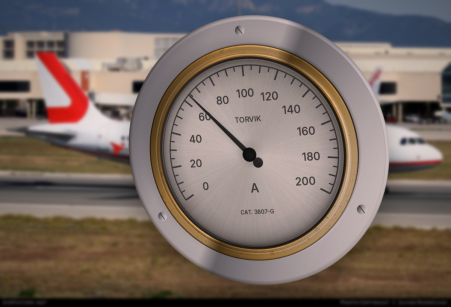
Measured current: 65 A
